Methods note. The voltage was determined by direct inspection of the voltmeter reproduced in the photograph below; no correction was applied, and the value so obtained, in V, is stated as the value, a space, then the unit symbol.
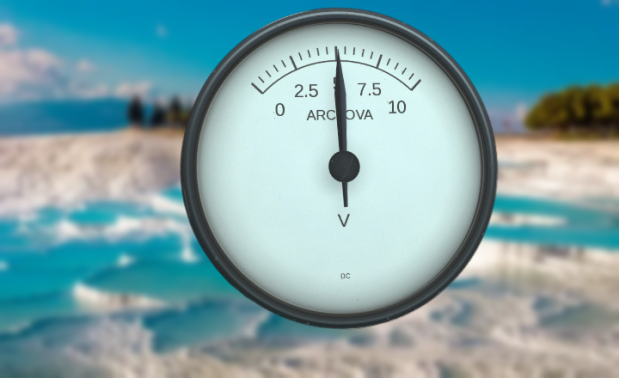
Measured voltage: 5 V
